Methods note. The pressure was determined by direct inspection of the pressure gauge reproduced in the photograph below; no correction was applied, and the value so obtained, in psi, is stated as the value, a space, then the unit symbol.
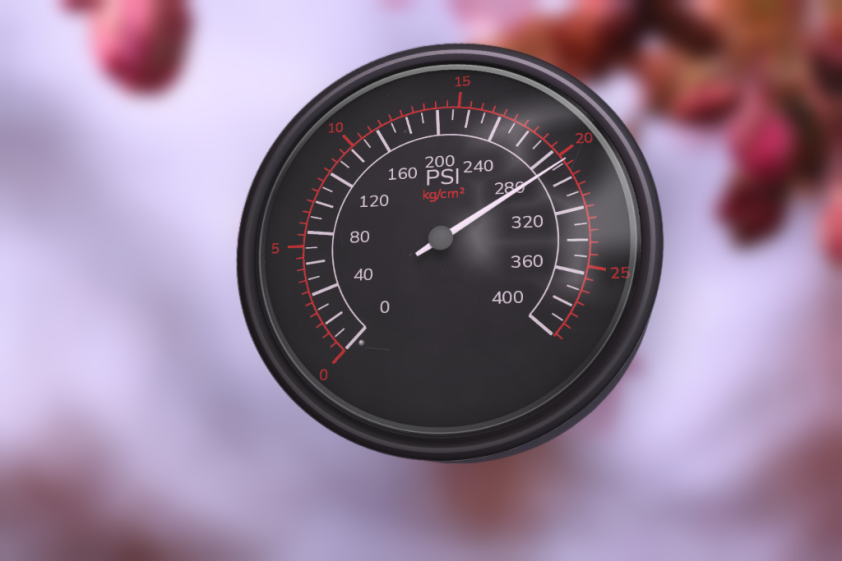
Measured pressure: 290 psi
